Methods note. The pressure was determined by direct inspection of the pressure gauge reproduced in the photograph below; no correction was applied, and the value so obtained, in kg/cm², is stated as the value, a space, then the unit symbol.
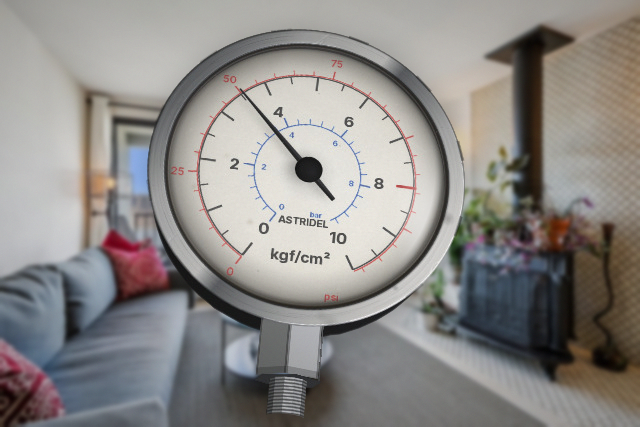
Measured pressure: 3.5 kg/cm²
